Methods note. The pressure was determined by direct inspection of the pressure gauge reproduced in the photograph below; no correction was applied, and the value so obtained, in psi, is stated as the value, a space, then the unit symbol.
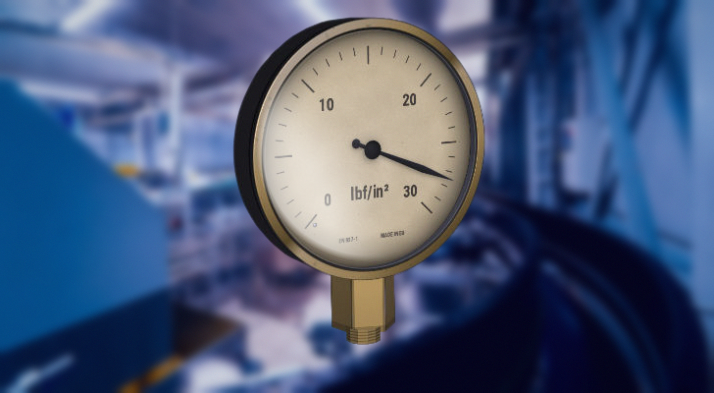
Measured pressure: 27.5 psi
